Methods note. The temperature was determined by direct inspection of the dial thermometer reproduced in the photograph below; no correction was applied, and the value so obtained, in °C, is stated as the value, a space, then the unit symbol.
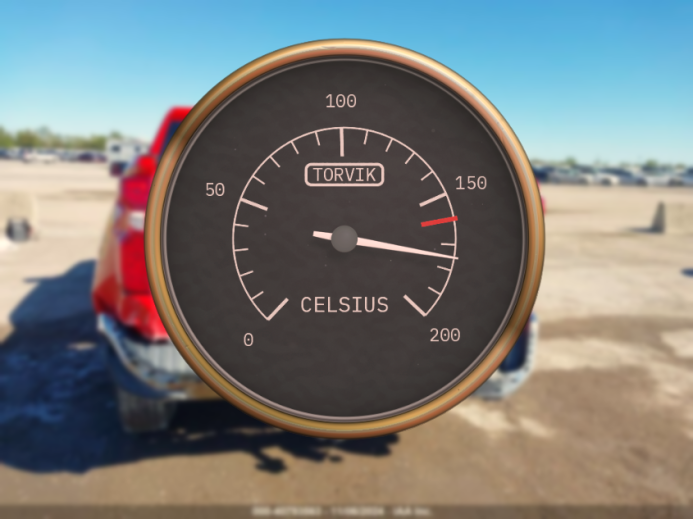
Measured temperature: 175 °C
